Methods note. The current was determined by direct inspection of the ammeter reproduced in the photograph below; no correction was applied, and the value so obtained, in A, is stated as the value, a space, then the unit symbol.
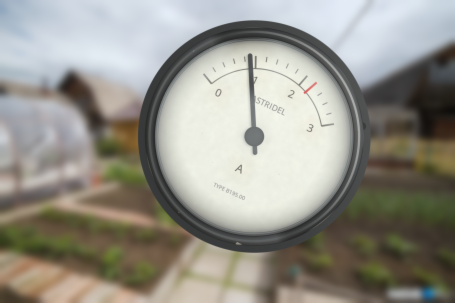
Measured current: 0.9 A
